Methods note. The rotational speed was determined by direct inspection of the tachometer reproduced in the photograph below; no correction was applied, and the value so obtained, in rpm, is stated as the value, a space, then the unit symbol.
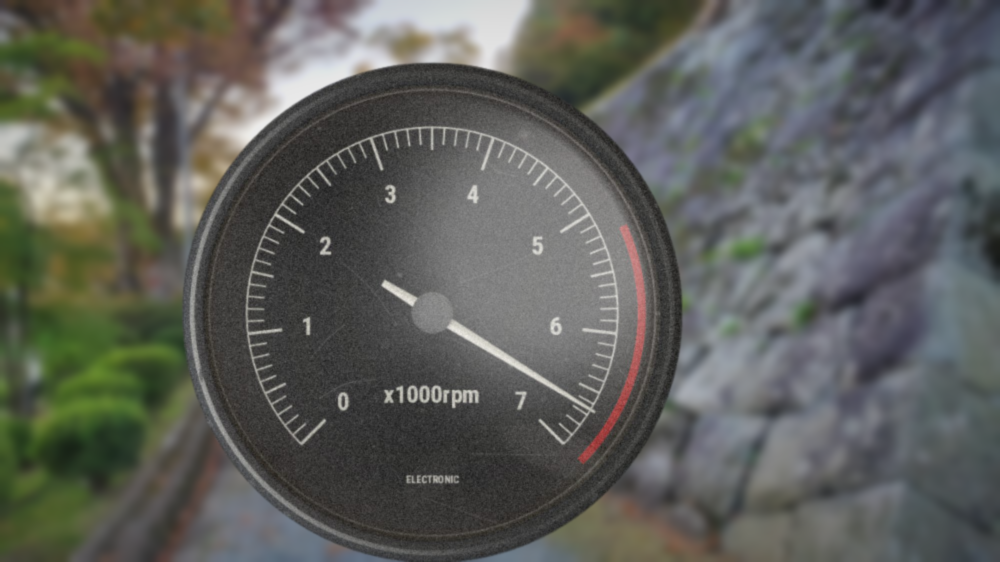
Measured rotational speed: 6650 rpm
